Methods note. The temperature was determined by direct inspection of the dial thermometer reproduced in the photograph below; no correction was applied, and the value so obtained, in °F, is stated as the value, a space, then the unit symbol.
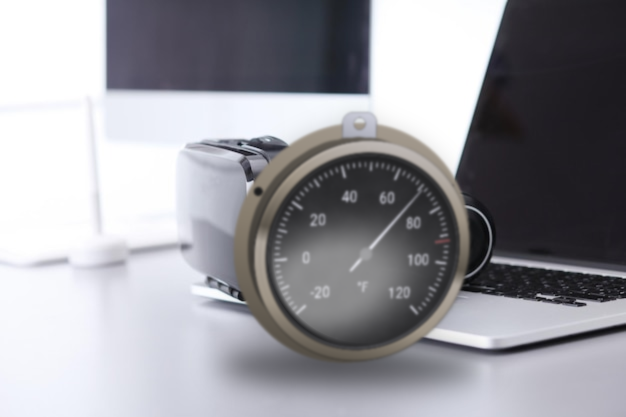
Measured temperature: 70 °F
